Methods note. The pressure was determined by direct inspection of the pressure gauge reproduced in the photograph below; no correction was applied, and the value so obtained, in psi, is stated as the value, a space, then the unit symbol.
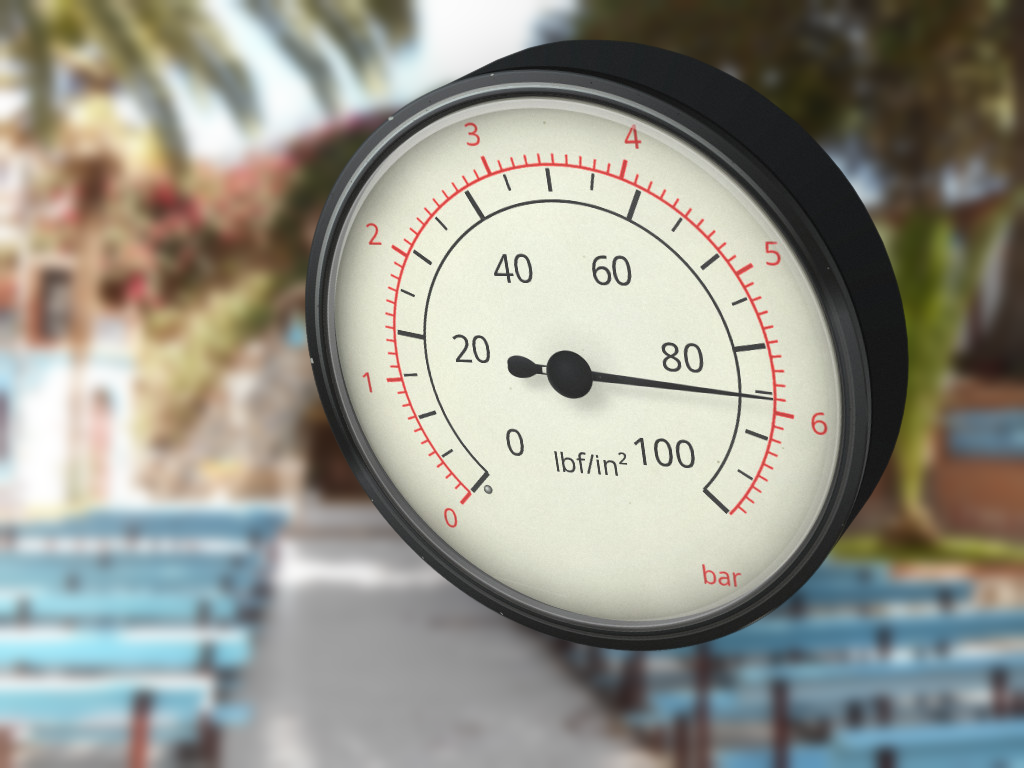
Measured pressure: 85 psi
